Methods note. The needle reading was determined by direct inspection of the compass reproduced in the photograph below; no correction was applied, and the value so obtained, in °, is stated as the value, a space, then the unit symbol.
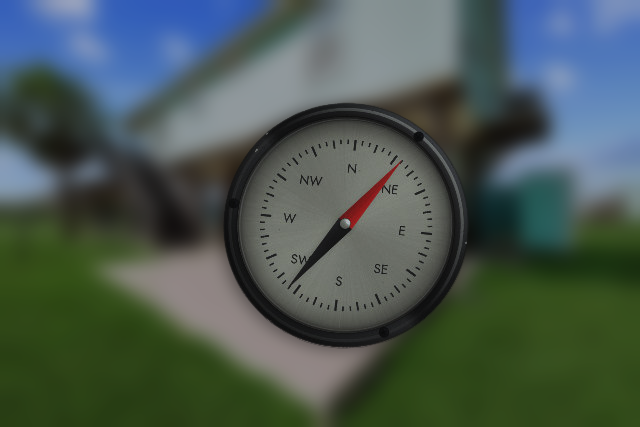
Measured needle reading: 35 °
